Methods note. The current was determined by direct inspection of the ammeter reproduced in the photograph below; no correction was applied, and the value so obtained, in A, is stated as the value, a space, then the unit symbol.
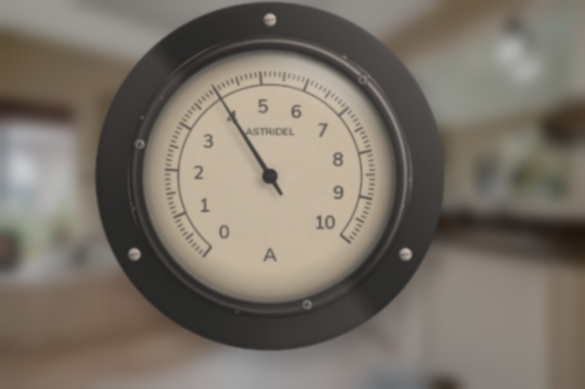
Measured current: 4 A
